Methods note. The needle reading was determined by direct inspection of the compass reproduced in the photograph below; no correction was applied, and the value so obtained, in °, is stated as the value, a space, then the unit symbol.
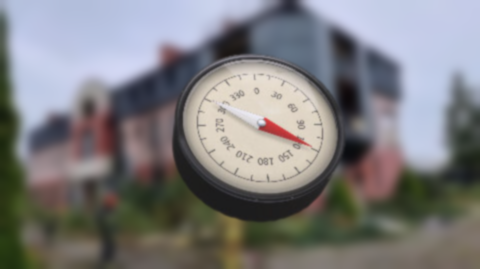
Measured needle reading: 120 °
